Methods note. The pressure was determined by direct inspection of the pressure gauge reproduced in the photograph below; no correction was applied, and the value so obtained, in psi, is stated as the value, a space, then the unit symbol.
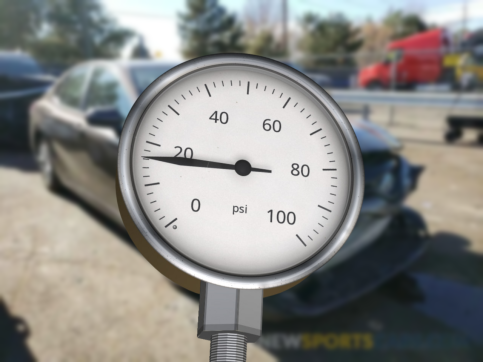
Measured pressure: 16 psi
